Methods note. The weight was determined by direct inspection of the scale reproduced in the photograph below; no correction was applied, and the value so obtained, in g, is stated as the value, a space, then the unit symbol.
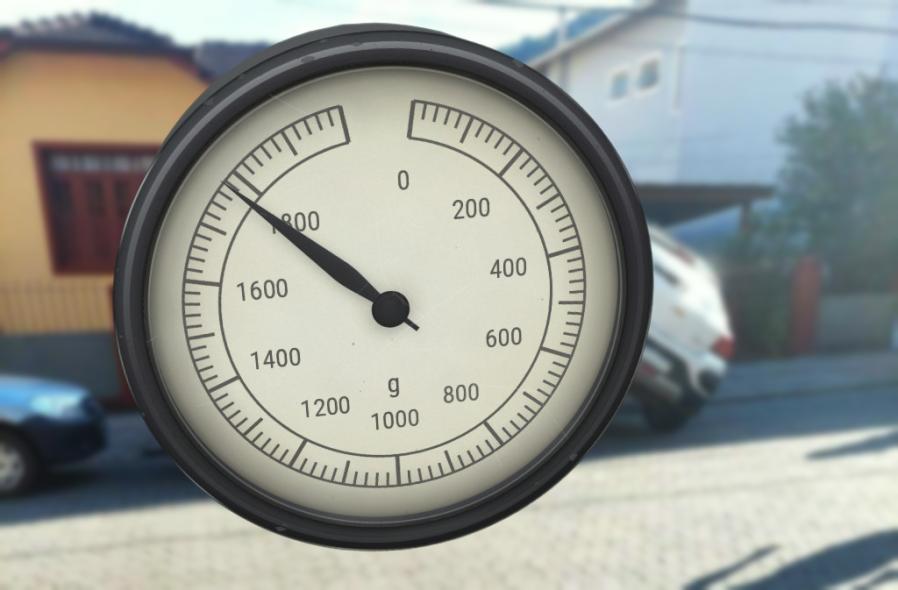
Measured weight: 1780 g
